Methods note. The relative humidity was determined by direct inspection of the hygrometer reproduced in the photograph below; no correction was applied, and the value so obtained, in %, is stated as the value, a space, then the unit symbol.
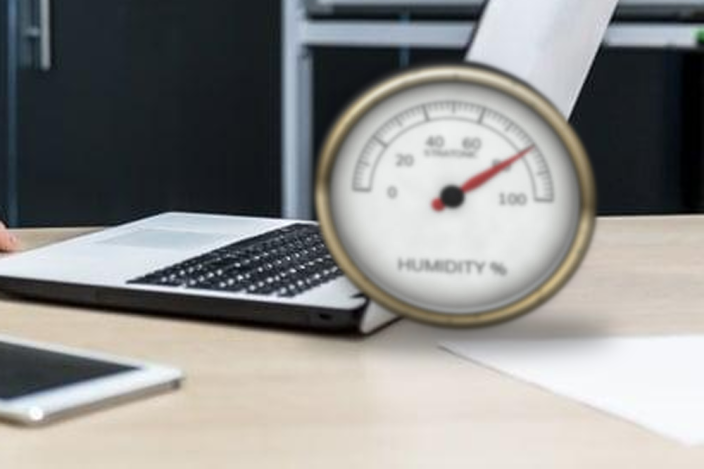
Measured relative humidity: 80 %
